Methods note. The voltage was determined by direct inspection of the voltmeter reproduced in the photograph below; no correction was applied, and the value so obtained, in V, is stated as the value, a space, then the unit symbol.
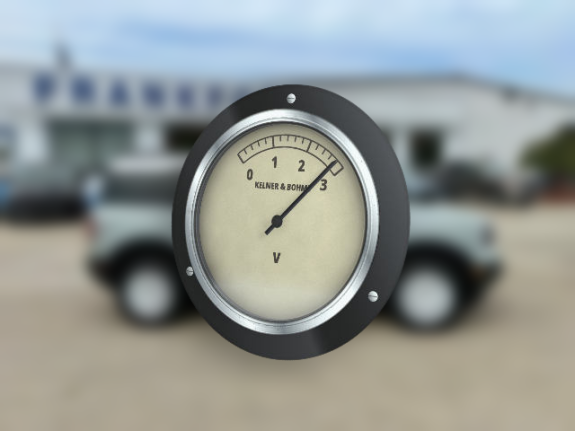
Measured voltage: 2.8 V
